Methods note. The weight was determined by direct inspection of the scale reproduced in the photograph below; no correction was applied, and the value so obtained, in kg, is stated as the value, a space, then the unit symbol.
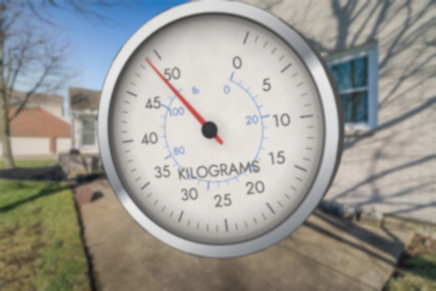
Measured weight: 49 kg
